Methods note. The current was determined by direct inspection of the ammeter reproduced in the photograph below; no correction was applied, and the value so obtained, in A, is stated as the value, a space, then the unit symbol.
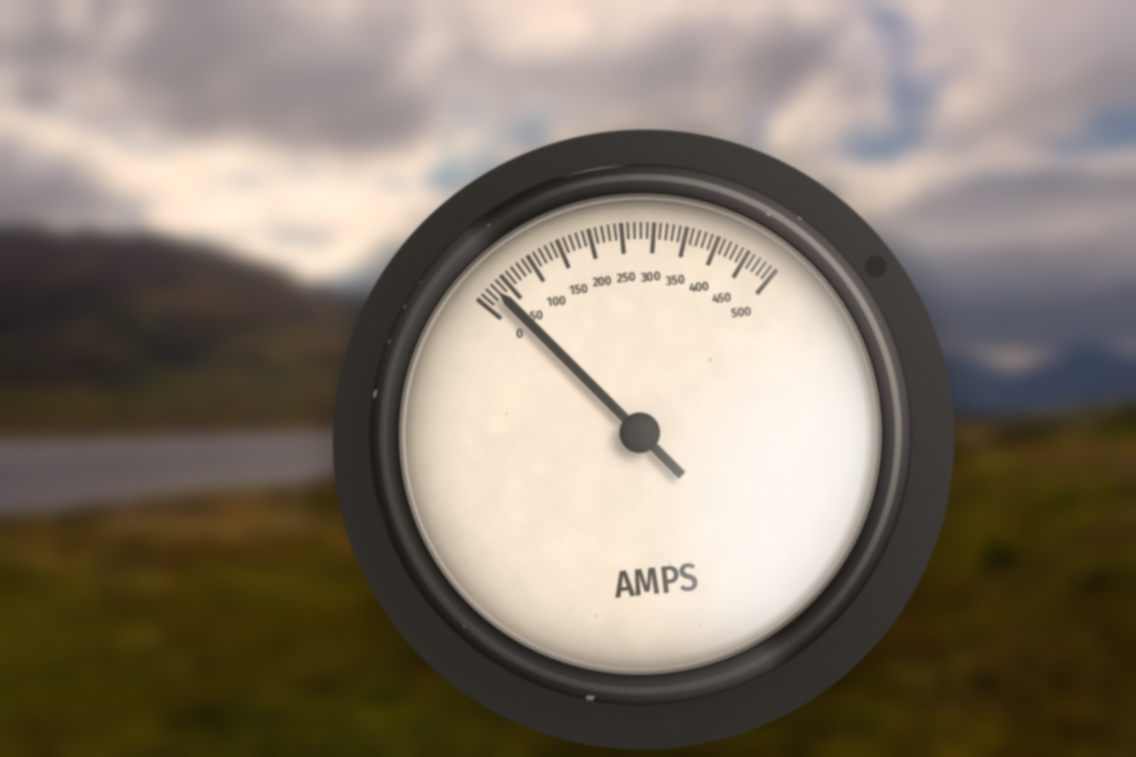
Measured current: 30 A
